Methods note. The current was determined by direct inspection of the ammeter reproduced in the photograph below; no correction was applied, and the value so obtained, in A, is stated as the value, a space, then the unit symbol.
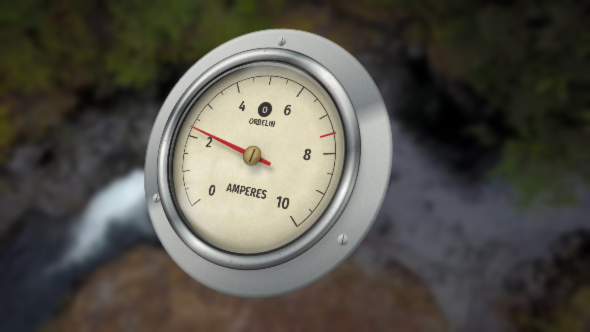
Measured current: 2.25 A
